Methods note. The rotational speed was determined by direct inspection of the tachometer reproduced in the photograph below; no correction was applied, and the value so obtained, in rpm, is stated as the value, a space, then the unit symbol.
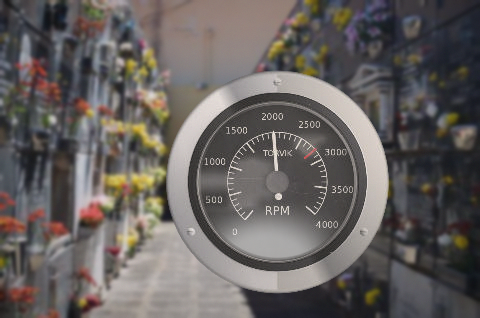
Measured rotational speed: 2000 rpm
